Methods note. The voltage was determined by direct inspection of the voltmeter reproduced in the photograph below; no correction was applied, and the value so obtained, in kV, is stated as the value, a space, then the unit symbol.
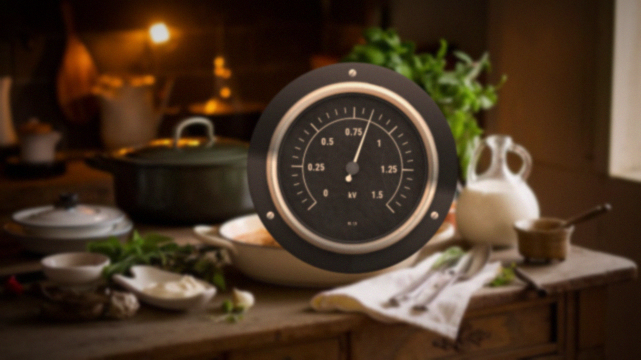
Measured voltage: 0.85 kV
